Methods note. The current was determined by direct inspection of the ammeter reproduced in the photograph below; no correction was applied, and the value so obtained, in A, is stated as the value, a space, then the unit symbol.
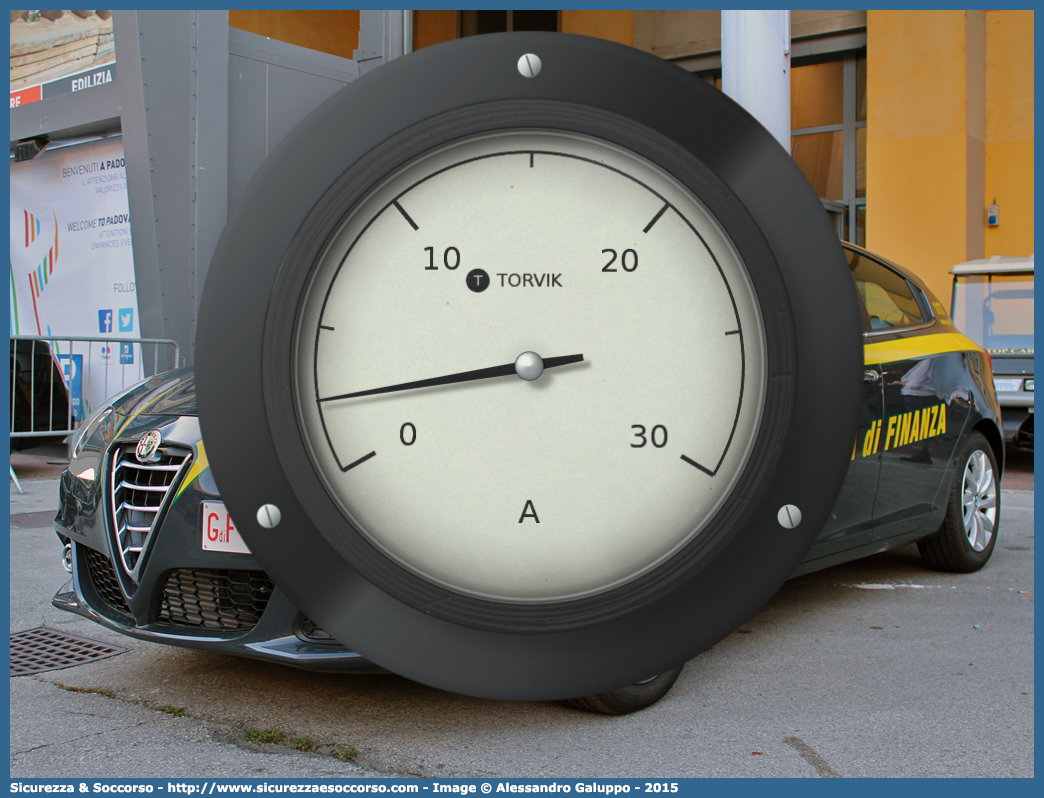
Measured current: 2.5 A
